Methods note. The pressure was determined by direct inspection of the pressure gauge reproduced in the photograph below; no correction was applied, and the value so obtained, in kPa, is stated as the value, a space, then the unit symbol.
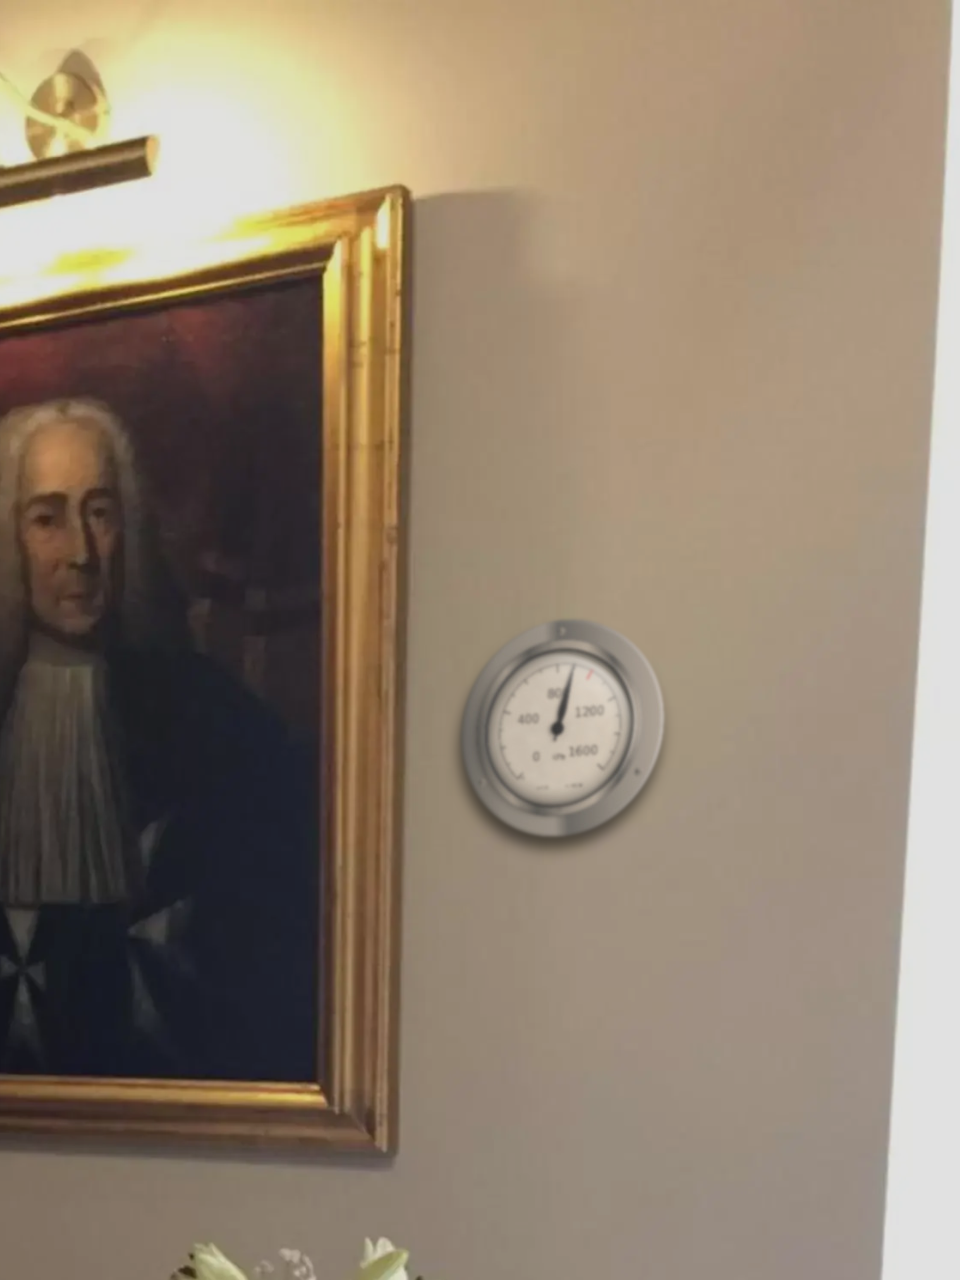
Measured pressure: 900 kPa
